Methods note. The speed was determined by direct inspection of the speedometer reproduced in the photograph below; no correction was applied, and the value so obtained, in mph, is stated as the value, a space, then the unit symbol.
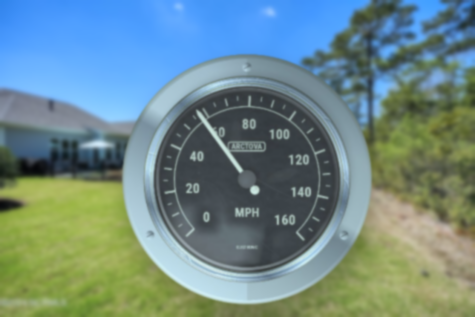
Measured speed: 57.5 mph
